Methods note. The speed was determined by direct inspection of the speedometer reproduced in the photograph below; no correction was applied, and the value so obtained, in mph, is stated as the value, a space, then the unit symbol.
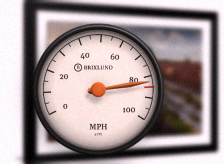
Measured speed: 82.5 mph
